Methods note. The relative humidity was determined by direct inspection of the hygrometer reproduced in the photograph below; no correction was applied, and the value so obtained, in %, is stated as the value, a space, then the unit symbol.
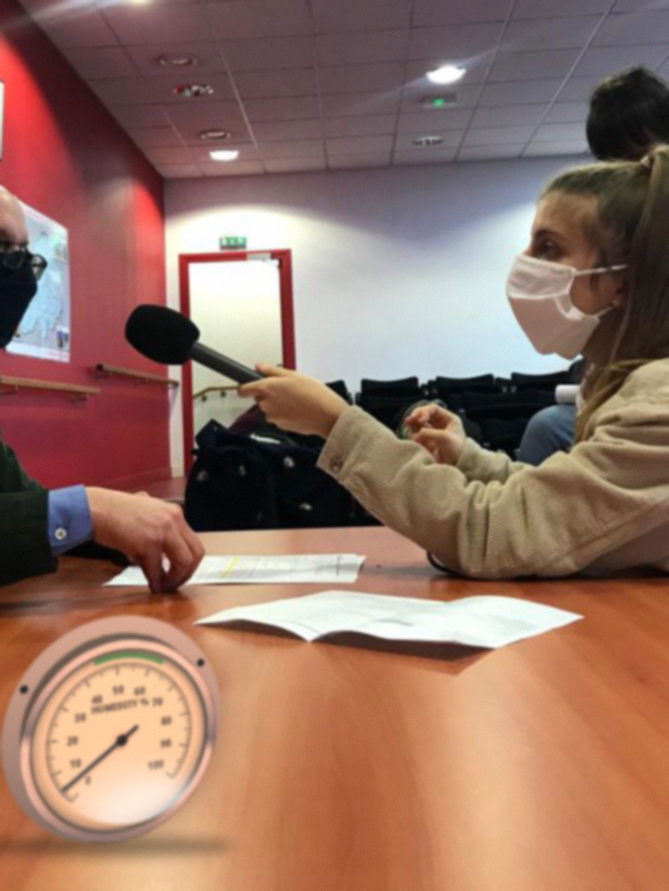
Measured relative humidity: 5 %
